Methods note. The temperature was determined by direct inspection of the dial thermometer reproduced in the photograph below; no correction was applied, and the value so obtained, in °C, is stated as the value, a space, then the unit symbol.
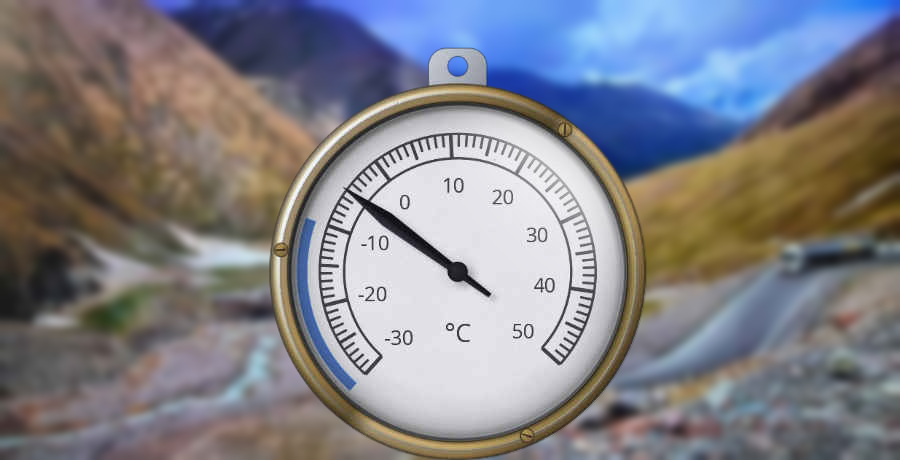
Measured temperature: -5 °C
